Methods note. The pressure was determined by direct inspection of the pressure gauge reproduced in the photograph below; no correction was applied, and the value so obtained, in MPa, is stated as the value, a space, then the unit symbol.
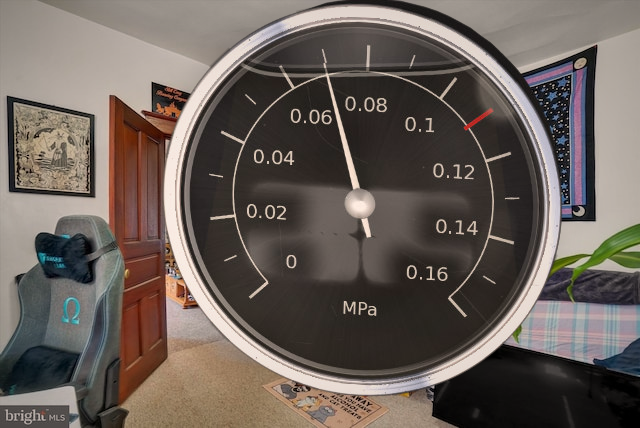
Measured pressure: 0.07 MPa
